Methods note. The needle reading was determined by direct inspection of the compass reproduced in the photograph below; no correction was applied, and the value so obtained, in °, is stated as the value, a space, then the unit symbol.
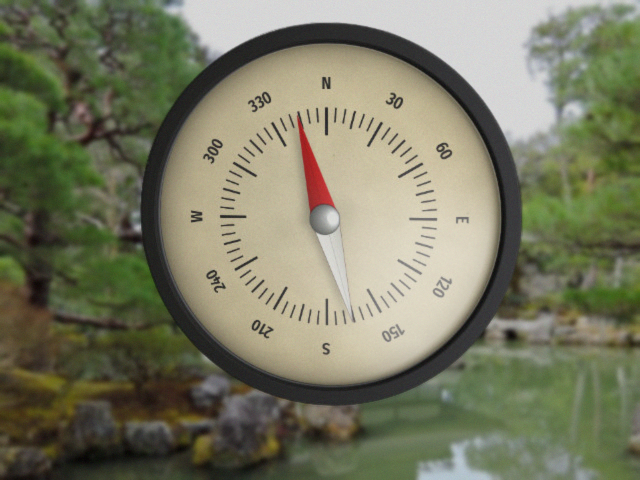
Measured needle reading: 345 °
